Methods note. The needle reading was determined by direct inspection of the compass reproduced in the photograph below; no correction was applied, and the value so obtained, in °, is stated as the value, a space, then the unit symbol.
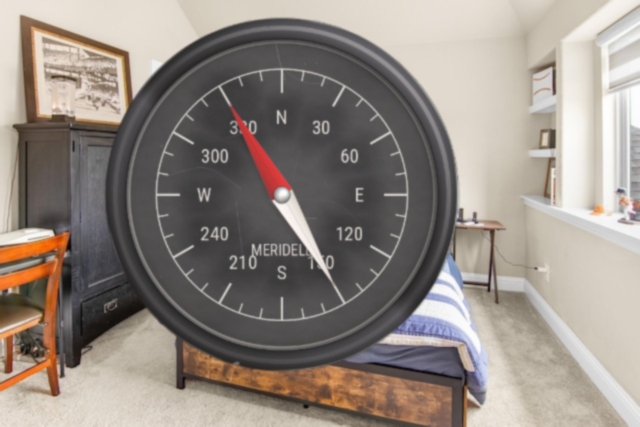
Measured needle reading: 330 °
